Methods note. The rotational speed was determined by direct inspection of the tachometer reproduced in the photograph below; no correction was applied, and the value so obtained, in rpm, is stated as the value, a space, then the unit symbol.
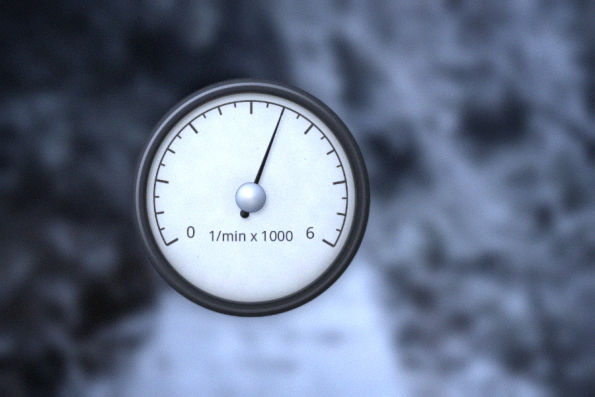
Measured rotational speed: 3500 rpm
